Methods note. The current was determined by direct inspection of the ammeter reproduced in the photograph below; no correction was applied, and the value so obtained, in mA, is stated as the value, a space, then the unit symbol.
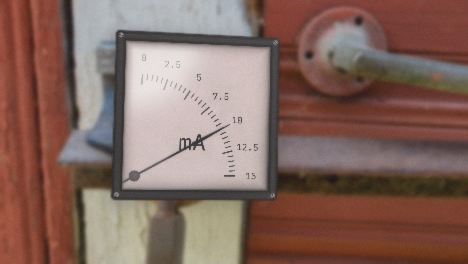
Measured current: 10 mA
